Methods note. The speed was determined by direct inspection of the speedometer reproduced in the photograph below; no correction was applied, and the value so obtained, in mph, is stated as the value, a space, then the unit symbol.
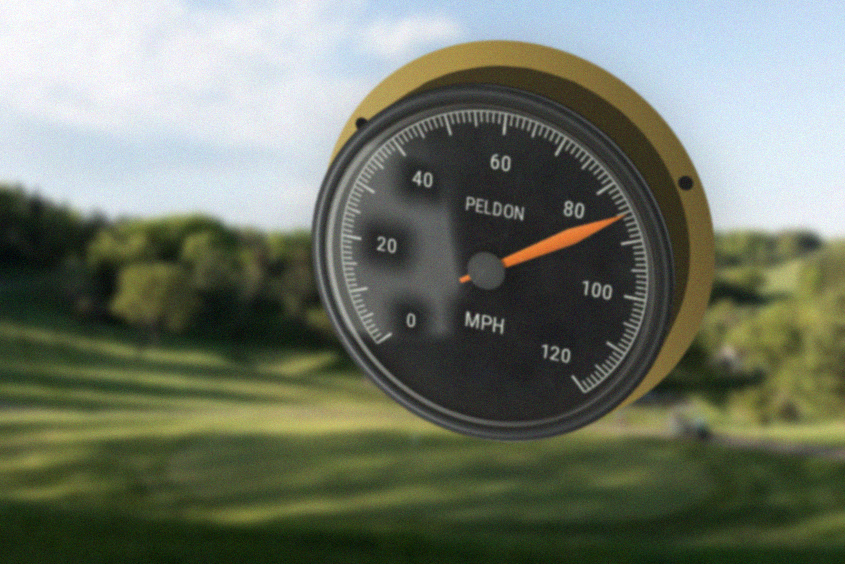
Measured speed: 85 mph
